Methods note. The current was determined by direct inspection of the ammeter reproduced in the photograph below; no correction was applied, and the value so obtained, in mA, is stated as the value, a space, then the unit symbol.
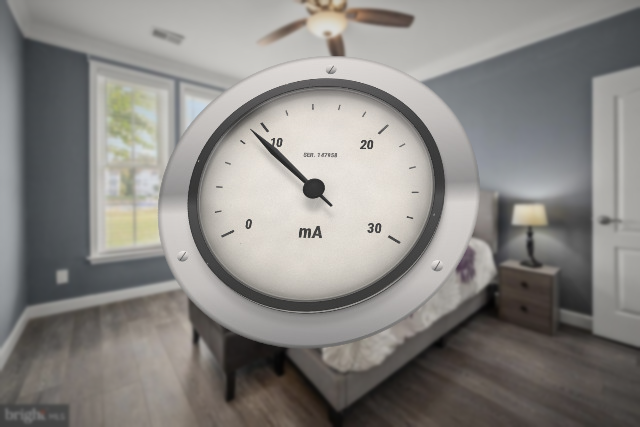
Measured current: 9 mA
